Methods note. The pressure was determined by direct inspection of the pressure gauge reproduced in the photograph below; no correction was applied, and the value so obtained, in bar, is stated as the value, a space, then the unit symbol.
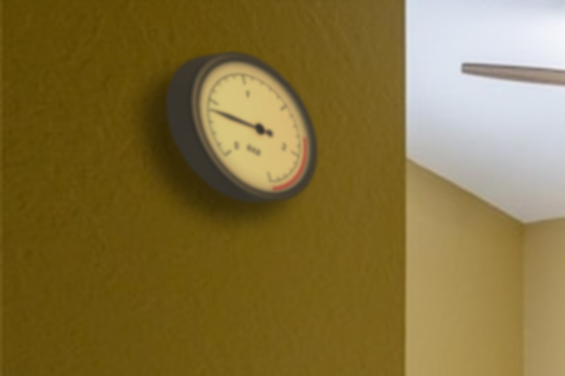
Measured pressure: 0.4 bar
